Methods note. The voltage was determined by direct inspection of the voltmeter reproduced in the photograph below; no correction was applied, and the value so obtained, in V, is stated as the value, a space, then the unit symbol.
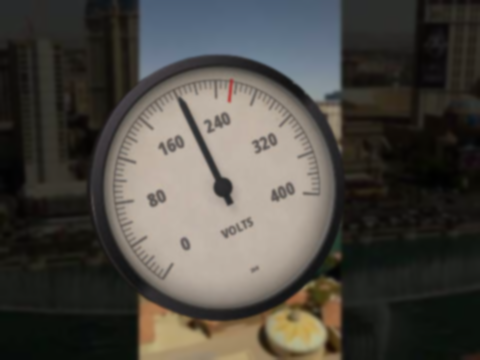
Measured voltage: 200 V
